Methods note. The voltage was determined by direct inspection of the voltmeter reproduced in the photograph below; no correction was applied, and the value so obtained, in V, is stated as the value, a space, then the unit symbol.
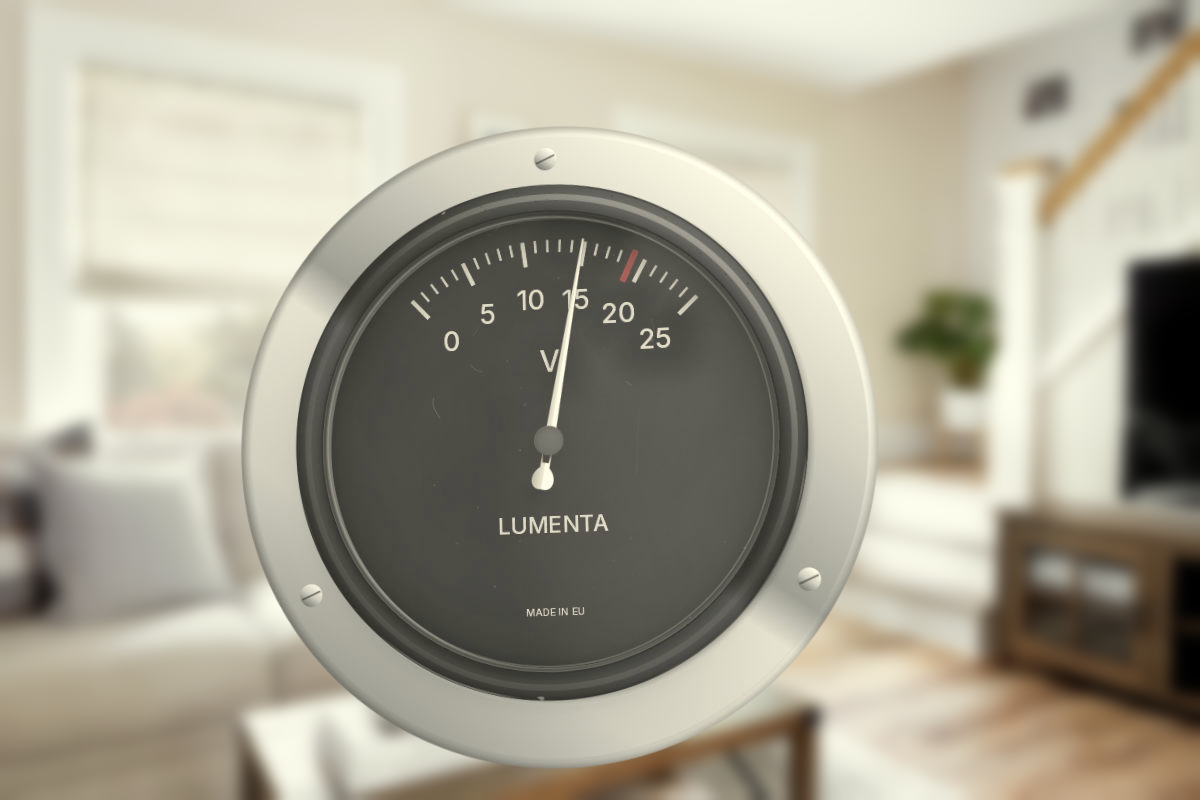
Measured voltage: 15 V
